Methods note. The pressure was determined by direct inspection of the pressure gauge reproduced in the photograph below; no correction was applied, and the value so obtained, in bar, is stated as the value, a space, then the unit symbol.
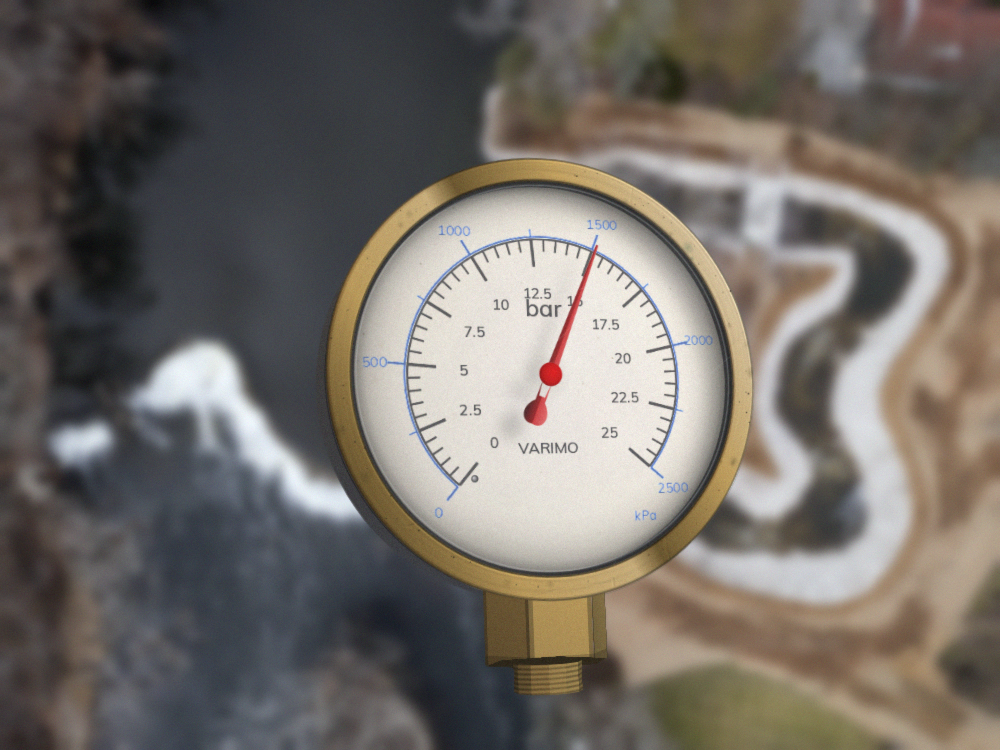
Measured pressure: 15 bar
